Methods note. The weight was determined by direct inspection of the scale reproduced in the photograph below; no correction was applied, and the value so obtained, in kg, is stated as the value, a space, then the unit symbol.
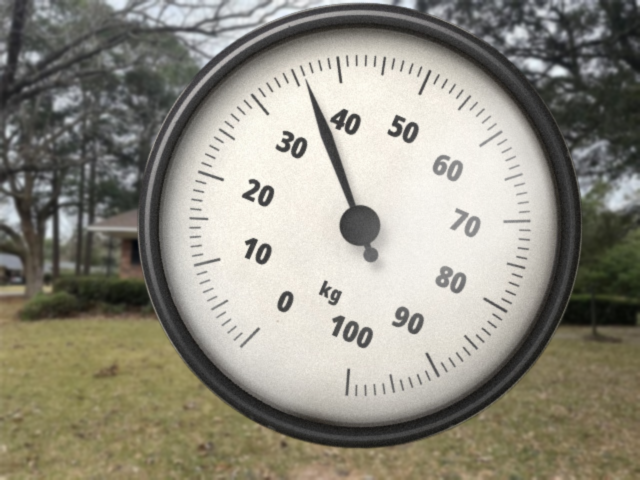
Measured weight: 36 kg
